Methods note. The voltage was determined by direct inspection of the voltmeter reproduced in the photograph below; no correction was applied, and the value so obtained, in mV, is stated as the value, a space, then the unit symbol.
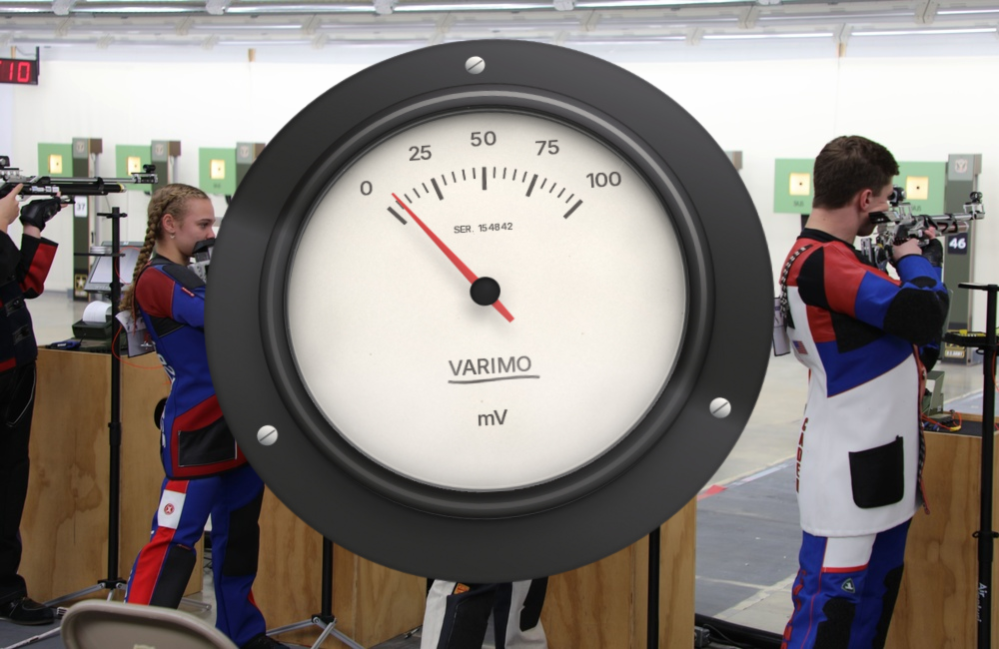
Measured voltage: 5 mV
